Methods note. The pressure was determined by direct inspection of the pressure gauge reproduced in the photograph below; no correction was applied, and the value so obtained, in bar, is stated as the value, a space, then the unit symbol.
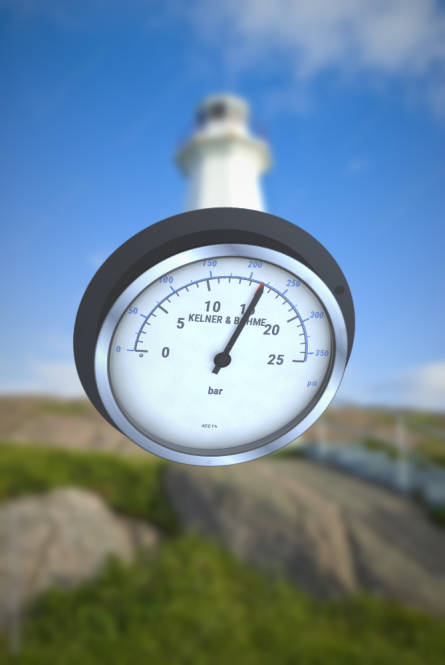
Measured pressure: 15 bar
